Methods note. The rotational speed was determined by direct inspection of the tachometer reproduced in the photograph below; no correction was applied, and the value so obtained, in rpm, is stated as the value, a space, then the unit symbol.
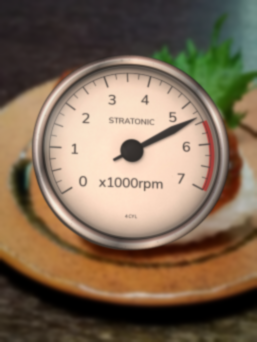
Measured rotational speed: 5375 rpm
